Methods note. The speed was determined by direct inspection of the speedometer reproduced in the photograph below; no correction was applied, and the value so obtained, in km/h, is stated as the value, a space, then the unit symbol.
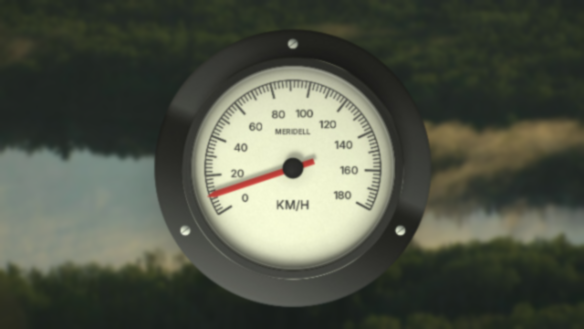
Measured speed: 10 km/h
